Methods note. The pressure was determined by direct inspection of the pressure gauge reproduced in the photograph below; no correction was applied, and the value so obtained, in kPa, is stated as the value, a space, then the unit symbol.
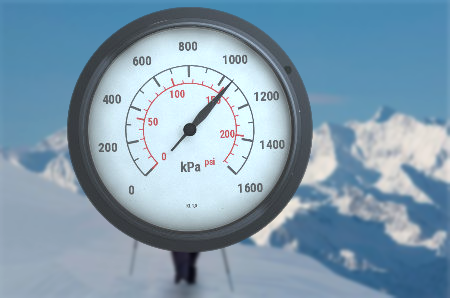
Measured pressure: 1050 kPa
